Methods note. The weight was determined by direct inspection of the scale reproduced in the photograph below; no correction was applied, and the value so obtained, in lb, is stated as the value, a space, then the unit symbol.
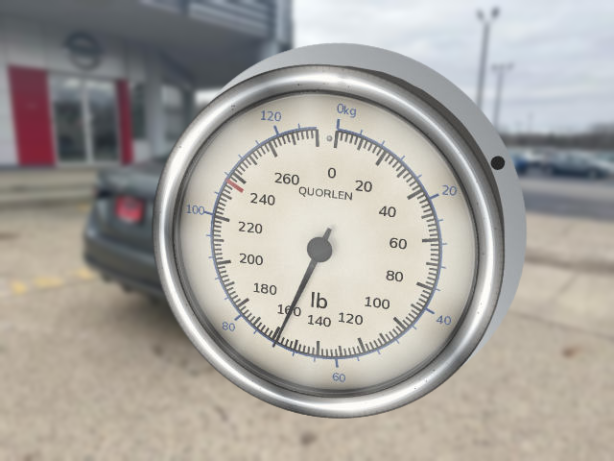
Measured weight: 158 lb
